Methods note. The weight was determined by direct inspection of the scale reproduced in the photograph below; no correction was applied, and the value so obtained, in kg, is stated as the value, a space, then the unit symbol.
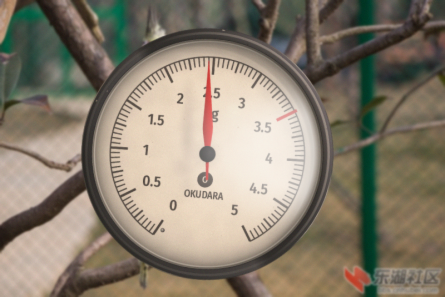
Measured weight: 2.45 kg
